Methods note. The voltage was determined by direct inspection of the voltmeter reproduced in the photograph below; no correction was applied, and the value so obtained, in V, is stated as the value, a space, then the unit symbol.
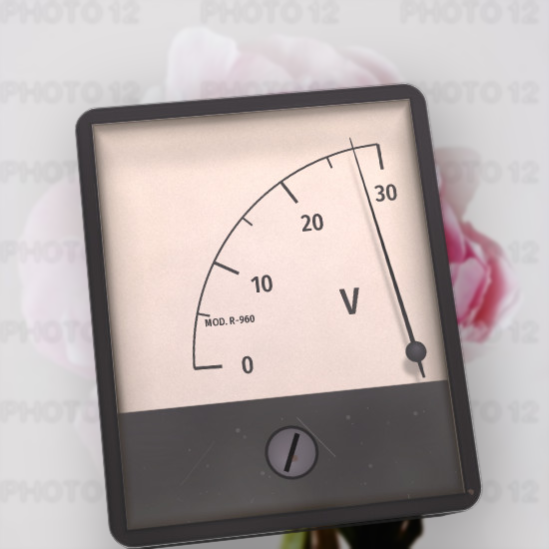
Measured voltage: 27.5 V
